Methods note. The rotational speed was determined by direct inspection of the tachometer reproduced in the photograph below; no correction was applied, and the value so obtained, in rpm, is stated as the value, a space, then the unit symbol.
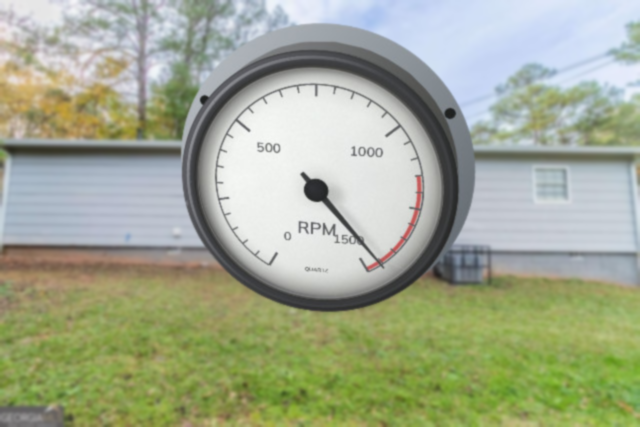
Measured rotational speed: 1450 rpm
